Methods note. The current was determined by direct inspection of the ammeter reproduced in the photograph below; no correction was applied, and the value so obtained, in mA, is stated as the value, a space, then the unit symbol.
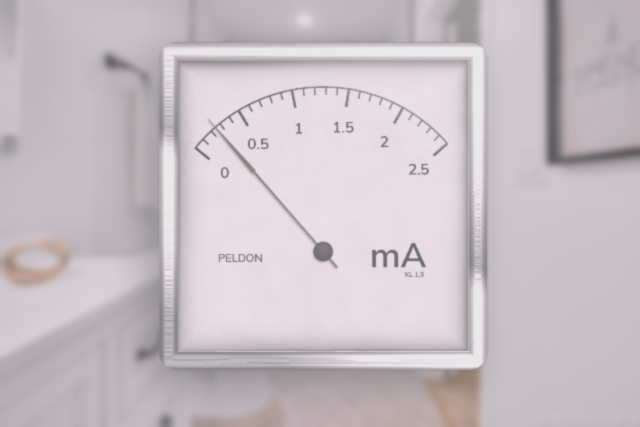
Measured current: 0.25 mA
